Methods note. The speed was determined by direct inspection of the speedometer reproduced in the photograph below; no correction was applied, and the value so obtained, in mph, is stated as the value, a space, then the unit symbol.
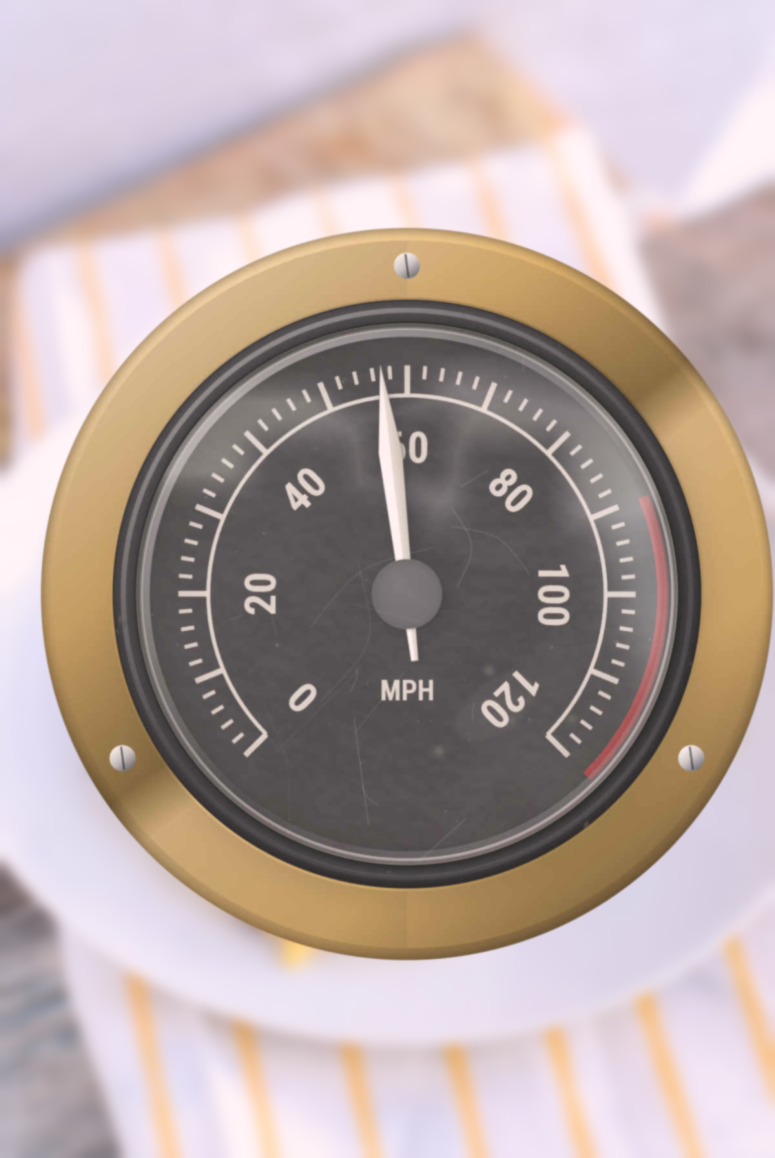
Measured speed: 57 mph
